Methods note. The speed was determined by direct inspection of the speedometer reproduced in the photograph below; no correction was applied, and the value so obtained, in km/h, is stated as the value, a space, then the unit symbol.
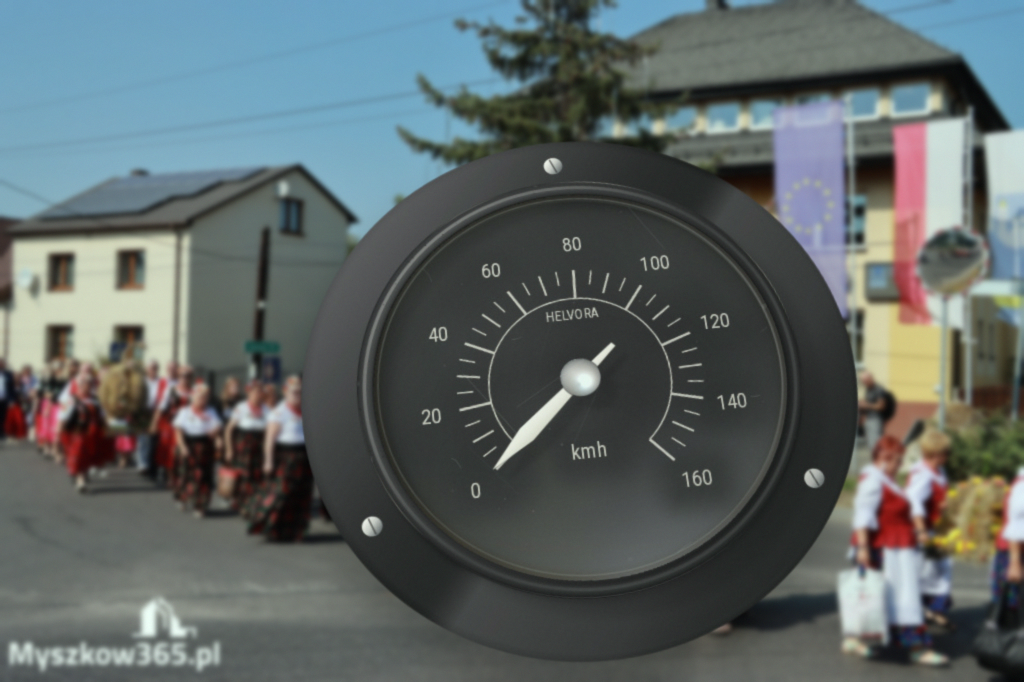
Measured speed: 0 km/h
